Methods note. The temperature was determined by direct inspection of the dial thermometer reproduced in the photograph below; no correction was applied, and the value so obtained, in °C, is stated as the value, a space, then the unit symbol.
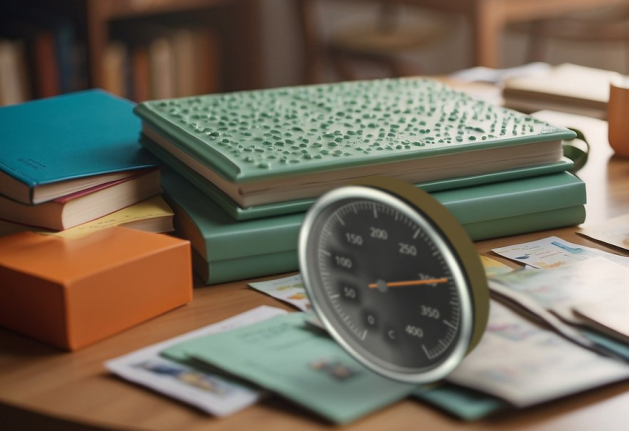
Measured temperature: 300 °C
